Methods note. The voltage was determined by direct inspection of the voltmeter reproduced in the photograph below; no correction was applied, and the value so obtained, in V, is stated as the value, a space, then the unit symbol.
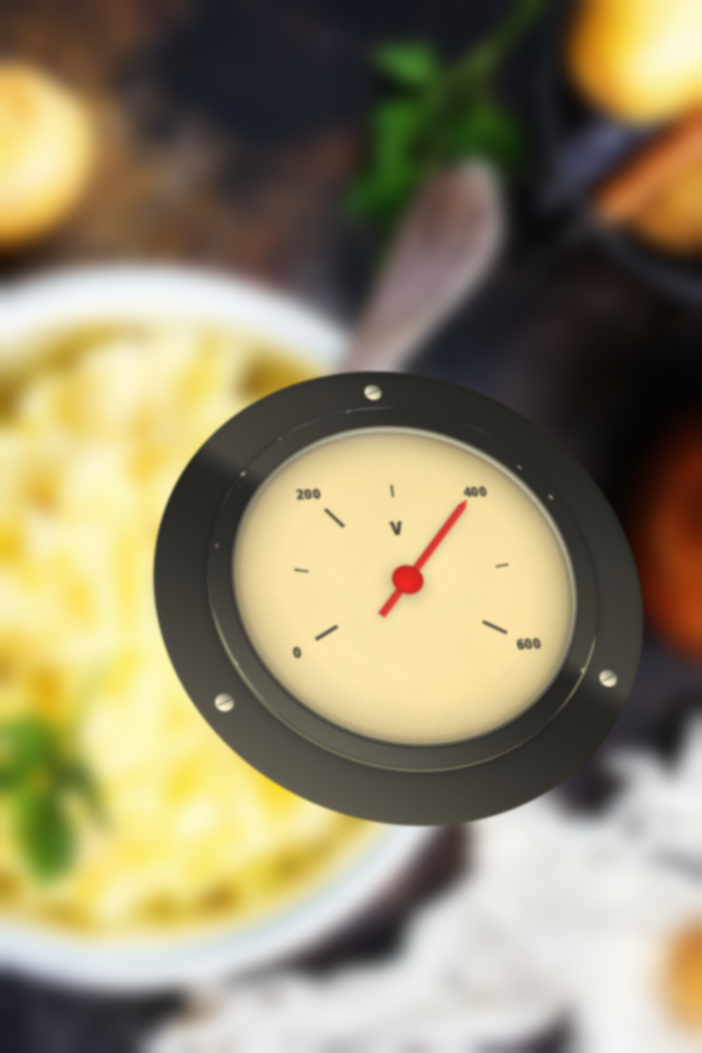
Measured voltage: 400 V
